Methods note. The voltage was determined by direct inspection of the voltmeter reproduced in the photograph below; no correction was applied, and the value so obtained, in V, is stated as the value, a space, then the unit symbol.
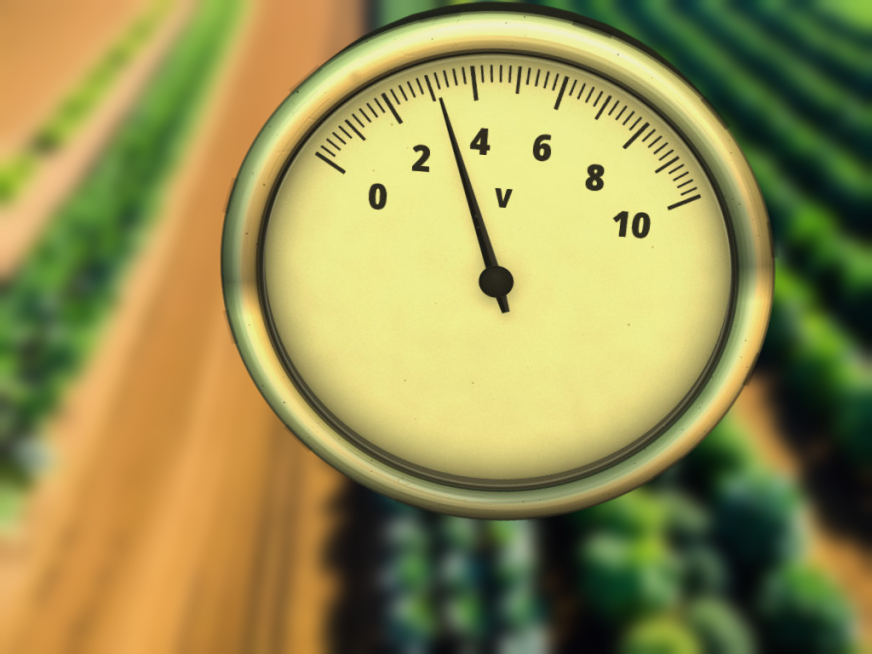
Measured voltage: 3.2 V
